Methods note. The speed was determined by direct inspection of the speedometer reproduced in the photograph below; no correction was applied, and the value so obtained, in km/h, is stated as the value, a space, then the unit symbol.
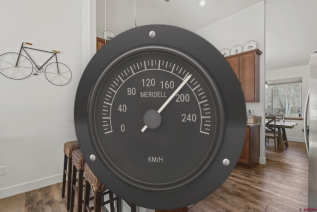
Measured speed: 185 km/h
